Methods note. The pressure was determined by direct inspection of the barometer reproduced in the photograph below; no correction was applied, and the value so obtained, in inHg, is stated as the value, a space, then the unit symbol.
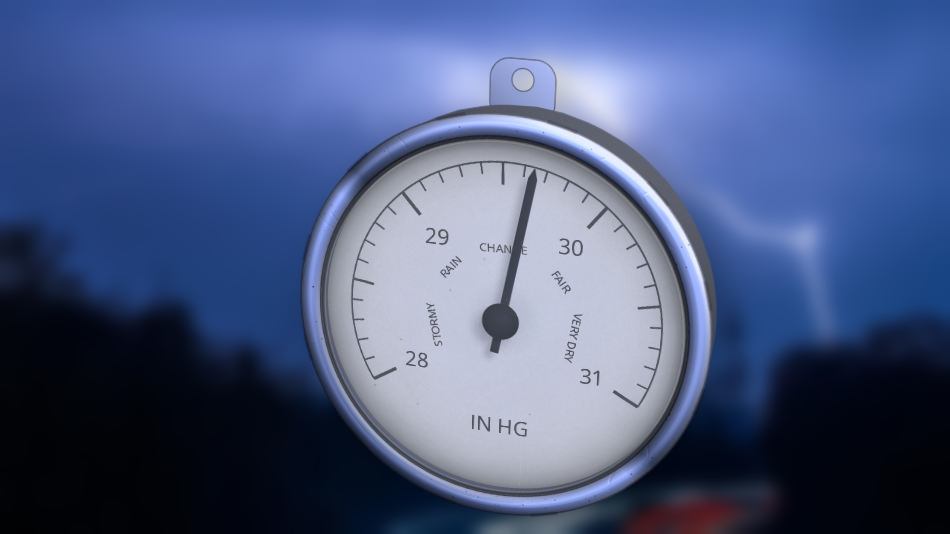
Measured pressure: 29.65 inHg
